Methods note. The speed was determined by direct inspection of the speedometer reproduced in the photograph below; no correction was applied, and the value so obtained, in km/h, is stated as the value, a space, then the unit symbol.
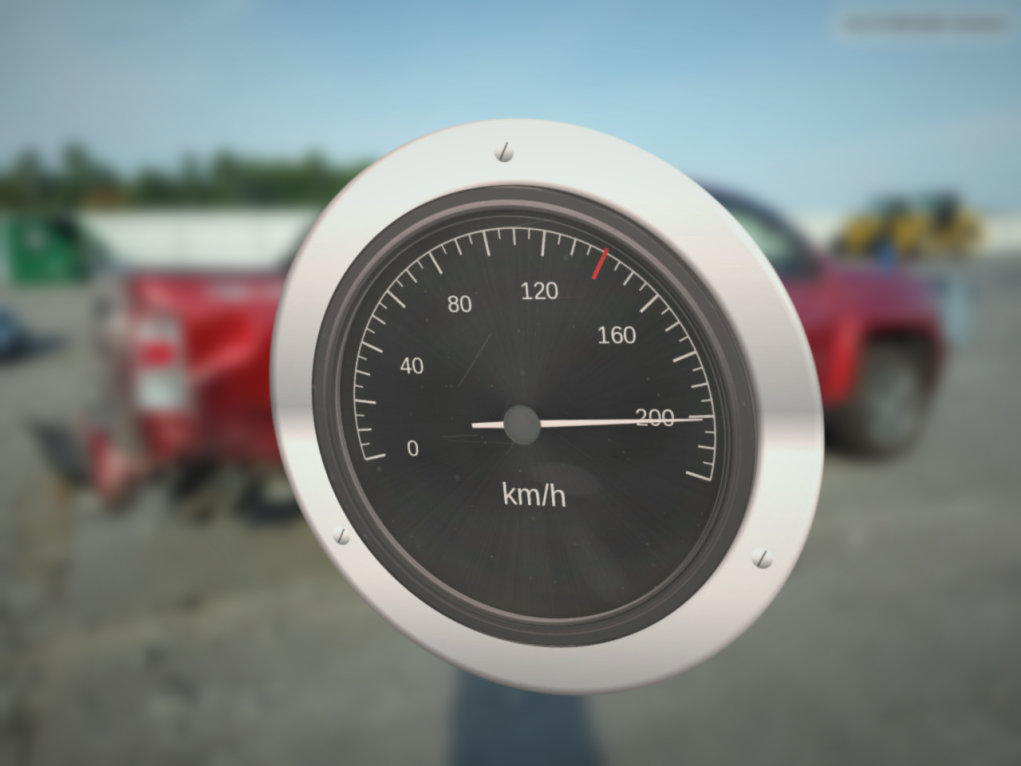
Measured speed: 200 km/h
